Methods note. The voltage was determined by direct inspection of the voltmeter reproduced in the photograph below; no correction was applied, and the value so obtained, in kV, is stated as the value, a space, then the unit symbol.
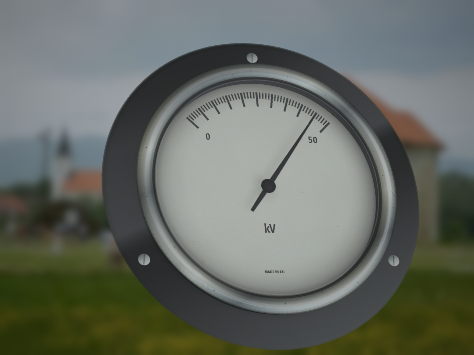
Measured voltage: 45 kV
